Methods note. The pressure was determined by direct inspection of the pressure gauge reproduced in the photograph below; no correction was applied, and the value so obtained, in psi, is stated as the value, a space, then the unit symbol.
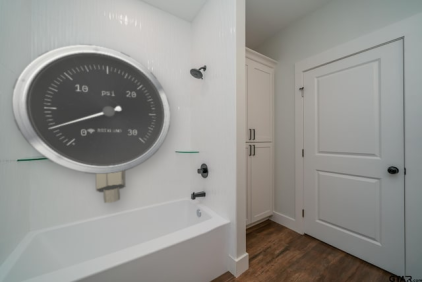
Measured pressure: 2.5 psi
